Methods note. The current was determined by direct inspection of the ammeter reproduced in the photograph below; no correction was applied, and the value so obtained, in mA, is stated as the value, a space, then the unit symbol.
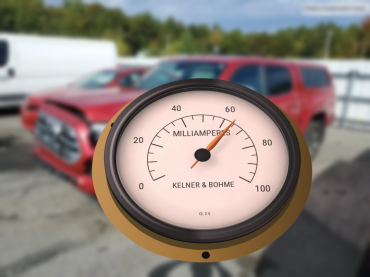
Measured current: 65 mA
